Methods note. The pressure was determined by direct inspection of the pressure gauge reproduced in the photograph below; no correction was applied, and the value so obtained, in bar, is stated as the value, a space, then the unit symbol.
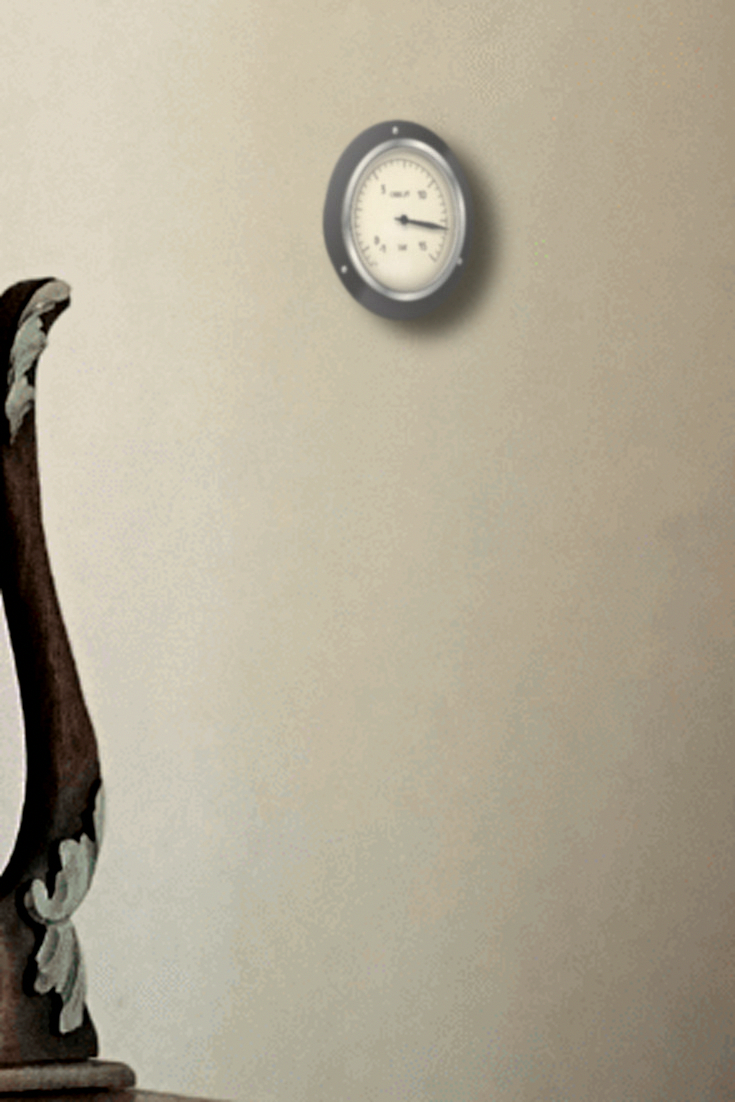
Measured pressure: 13 bar
